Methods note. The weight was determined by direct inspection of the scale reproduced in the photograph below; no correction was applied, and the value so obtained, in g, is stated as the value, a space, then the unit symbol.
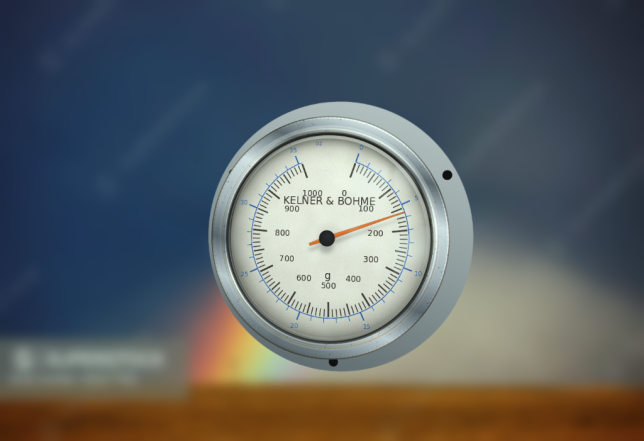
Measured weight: 160 g
